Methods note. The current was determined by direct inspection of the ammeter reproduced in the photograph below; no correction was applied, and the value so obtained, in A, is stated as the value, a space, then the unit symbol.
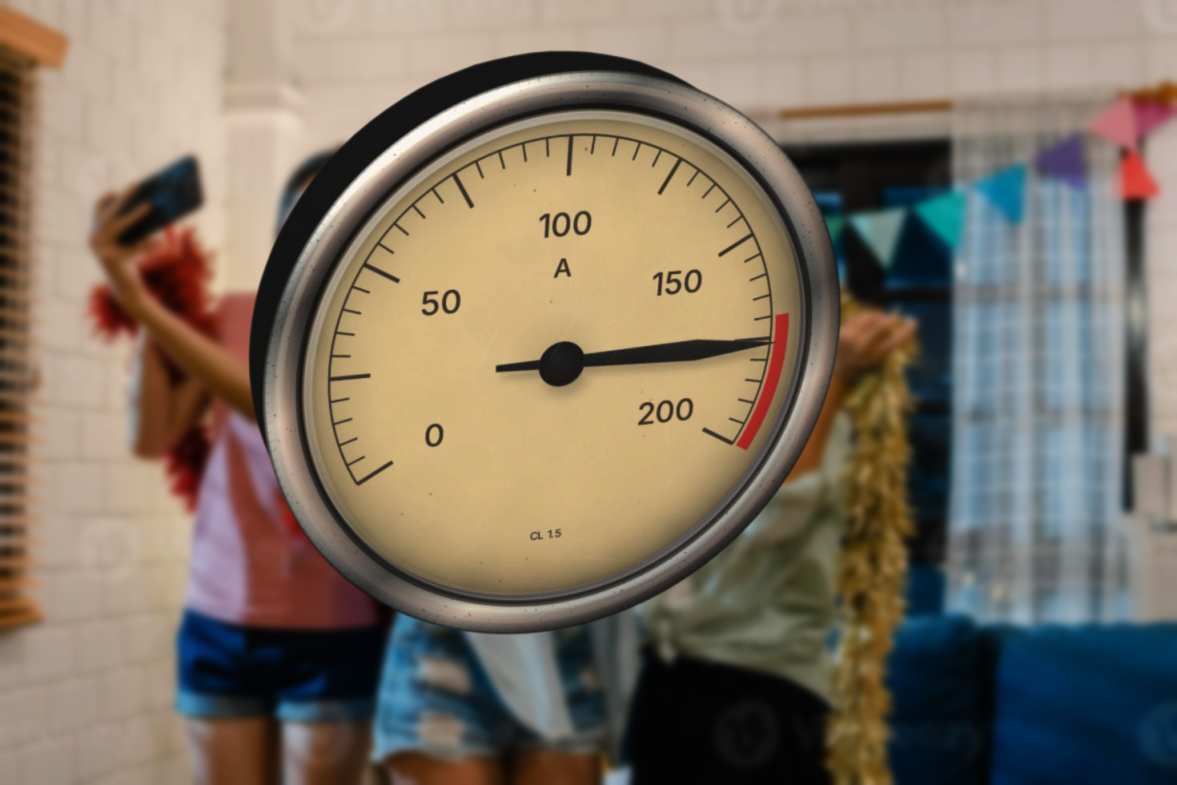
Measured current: 175 A
